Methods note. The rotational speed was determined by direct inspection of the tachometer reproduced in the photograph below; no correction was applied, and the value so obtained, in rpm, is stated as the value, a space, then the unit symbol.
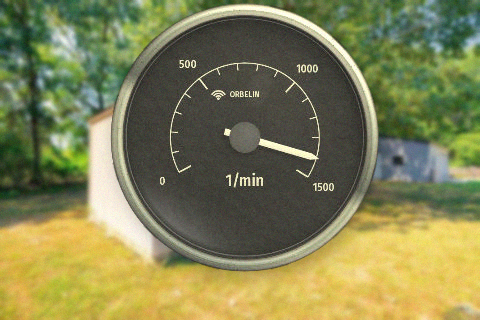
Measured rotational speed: 1400 rpm
